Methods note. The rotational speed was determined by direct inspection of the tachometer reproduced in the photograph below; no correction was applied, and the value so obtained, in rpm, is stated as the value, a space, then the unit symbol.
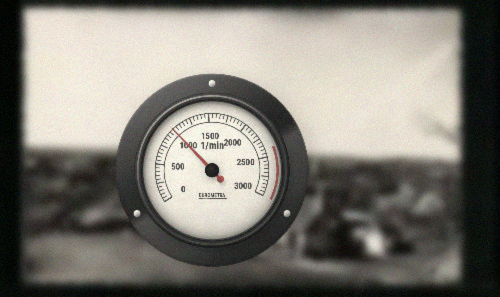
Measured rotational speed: 1000 rpm
